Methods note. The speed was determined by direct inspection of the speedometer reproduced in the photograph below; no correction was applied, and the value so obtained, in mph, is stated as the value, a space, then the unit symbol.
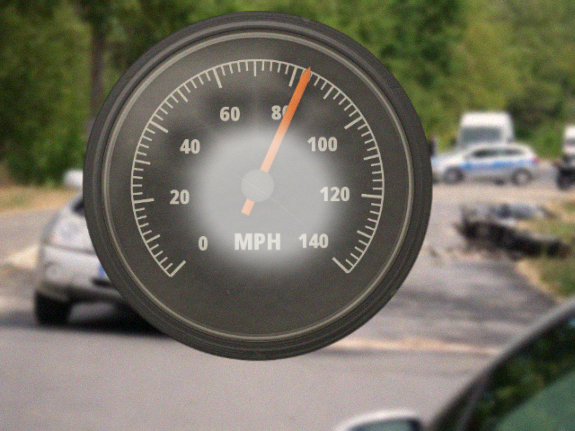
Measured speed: 83 mph
